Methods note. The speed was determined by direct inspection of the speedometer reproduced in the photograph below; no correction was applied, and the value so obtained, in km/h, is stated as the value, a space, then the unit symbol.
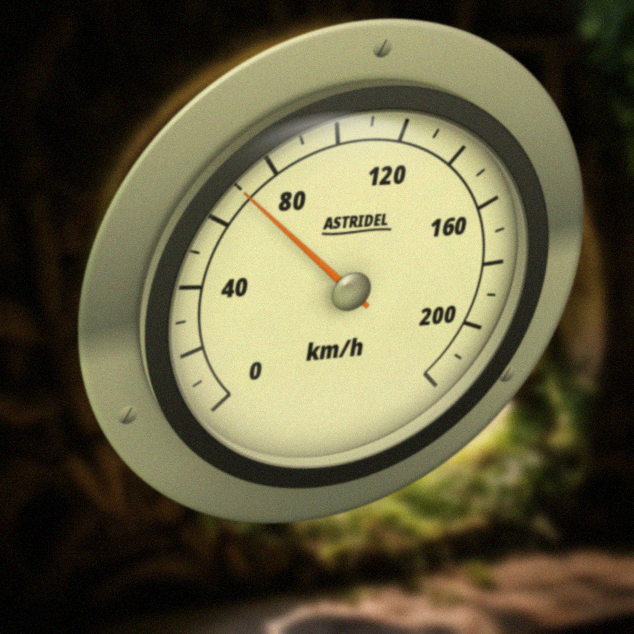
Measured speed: 70 km/h
